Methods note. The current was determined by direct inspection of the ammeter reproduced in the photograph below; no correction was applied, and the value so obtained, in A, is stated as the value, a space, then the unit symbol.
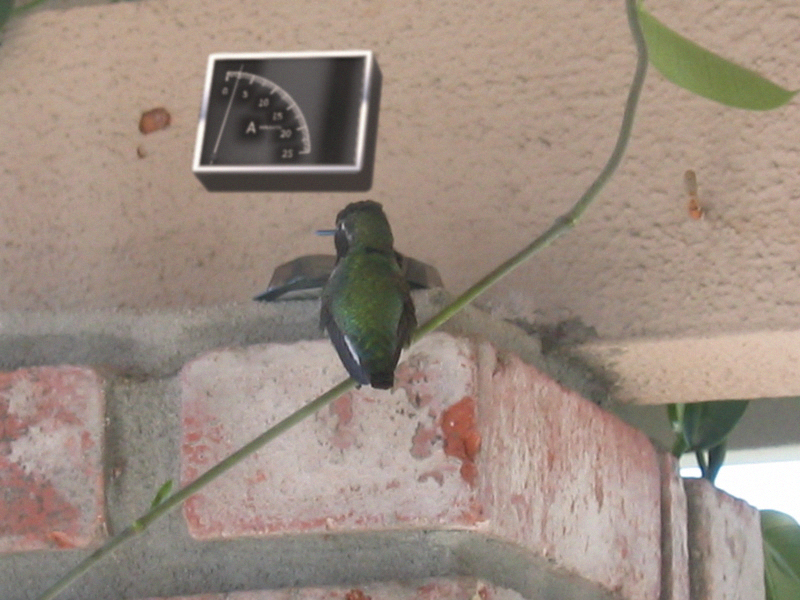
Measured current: 2.5 A
